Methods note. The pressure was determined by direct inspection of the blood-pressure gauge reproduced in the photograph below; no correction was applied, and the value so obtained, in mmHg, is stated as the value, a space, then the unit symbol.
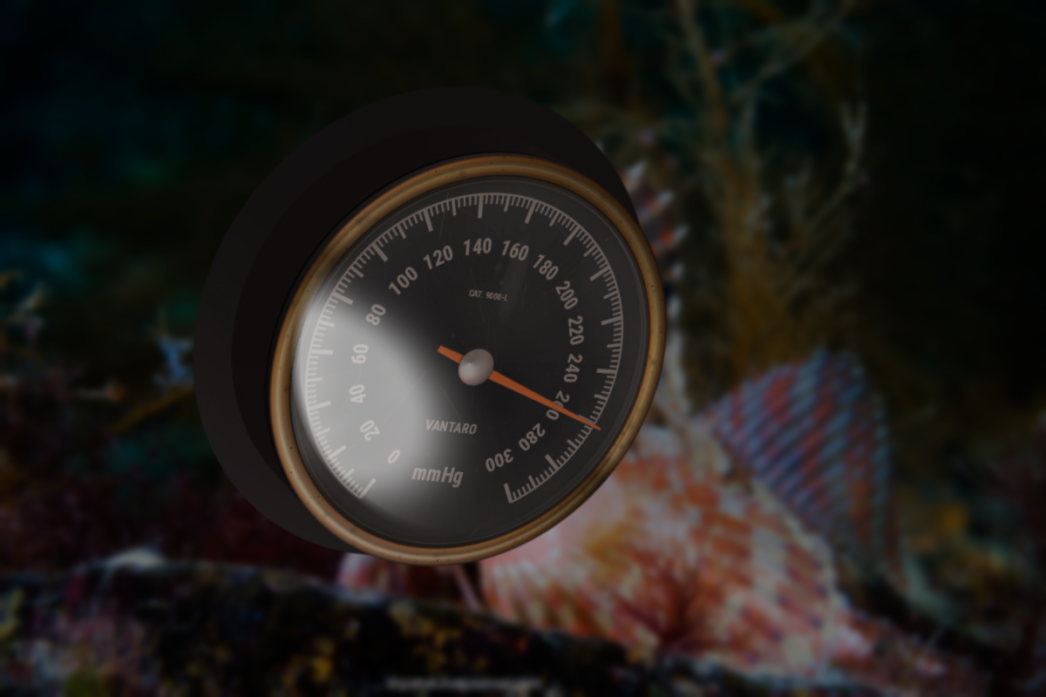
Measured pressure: 260 mmHg
